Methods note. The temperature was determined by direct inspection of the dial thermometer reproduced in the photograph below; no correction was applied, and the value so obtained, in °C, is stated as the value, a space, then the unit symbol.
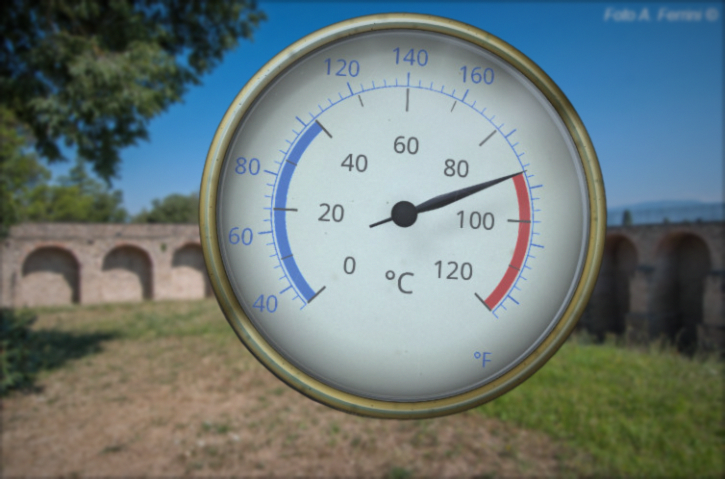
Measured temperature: 90 °C
